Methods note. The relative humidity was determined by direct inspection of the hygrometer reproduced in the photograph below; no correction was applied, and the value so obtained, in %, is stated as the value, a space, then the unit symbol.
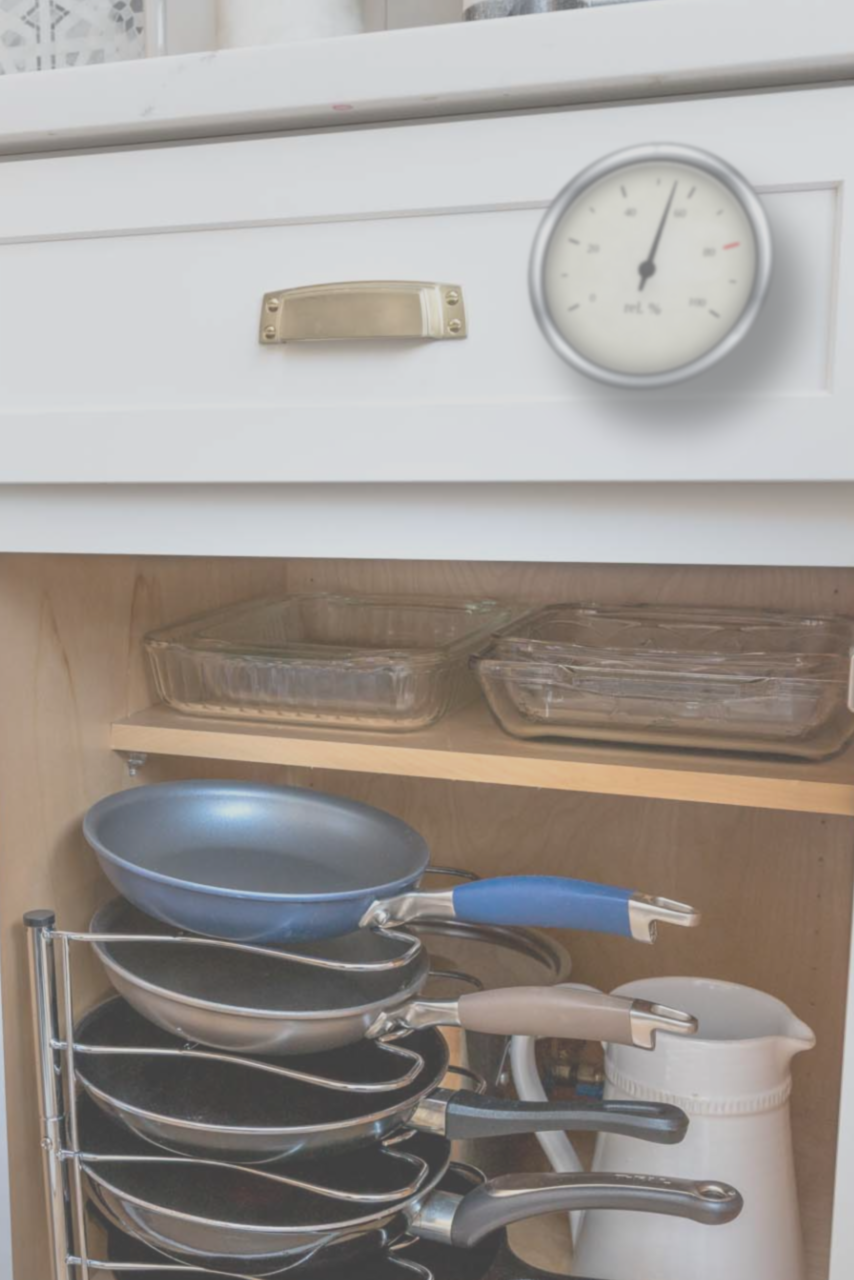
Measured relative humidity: 55 %
